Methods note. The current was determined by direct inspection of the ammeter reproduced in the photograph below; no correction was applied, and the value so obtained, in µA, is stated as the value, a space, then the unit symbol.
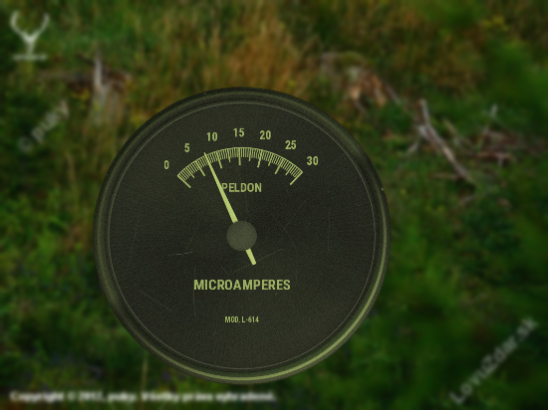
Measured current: 7.5 µA
